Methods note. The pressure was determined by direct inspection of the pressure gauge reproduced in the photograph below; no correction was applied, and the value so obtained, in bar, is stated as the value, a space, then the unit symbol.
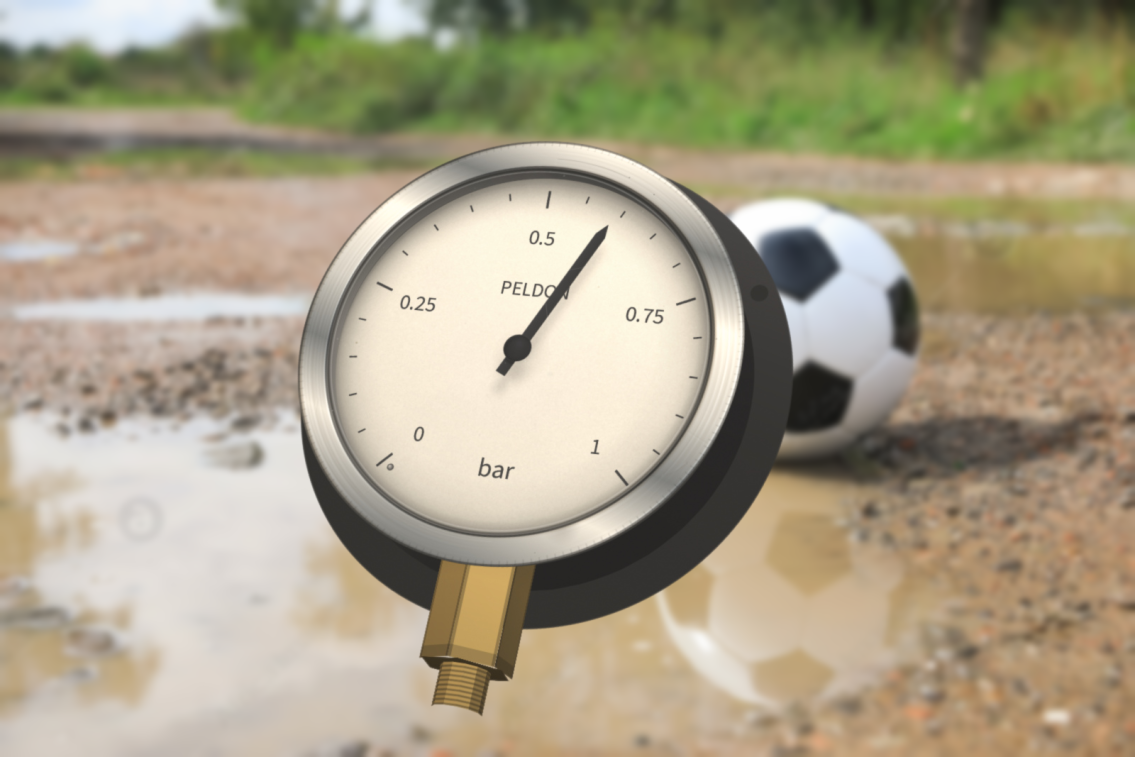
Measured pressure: 0.6 bar
